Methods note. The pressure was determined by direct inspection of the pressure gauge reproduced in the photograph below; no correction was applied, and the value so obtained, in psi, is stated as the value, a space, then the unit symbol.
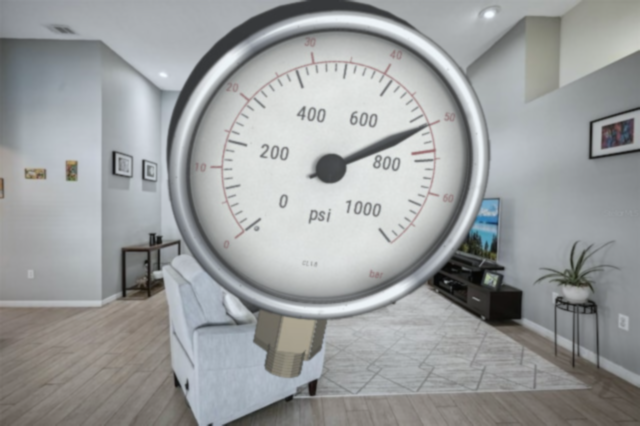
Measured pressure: 720 psi
